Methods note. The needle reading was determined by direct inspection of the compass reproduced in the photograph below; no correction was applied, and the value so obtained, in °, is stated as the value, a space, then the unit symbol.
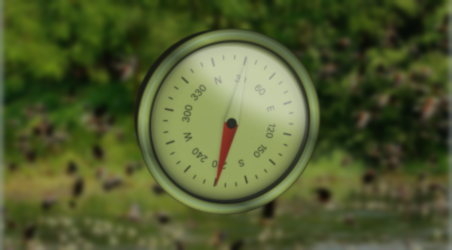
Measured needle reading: 210 °
